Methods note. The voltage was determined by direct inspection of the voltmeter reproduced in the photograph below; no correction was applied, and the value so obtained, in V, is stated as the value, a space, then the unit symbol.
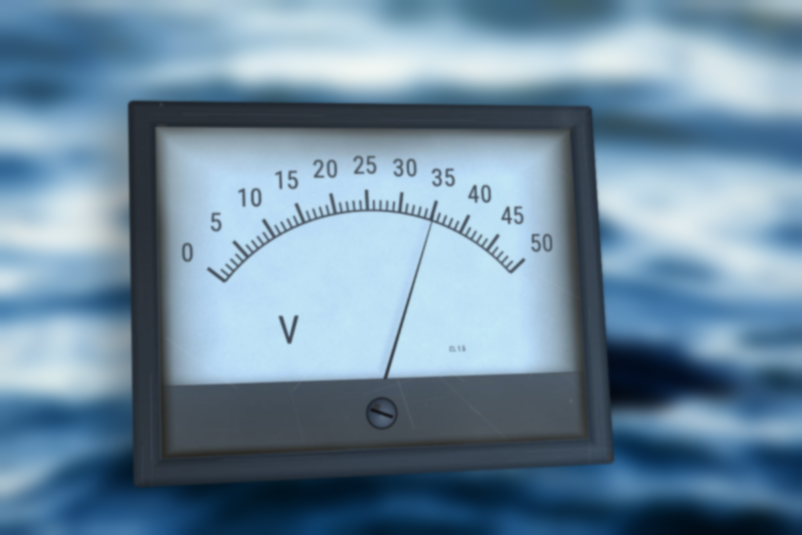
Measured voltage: 35 V
